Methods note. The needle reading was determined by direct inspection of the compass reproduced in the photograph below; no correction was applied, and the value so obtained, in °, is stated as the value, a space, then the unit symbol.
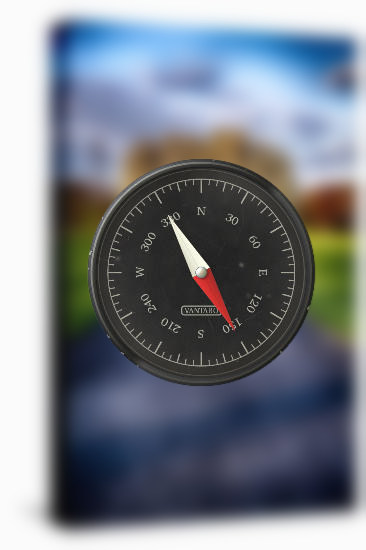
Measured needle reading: 150 °
